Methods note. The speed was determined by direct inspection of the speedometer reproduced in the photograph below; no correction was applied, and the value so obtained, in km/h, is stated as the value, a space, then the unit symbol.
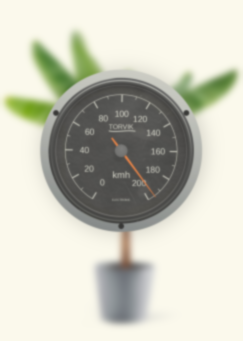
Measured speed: 195 km/h
